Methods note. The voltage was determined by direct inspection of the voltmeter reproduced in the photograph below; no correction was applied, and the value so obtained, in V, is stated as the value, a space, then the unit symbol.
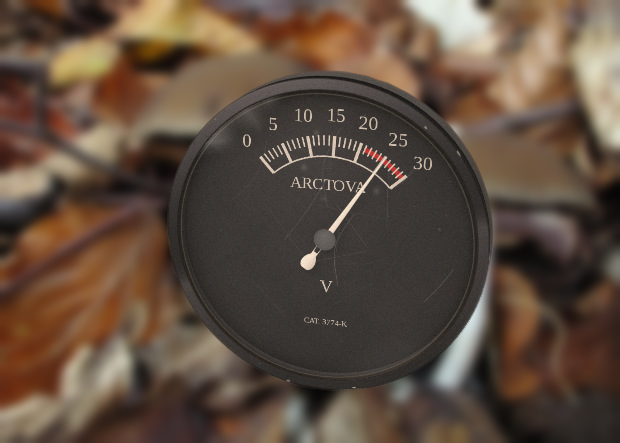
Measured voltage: 25 V
